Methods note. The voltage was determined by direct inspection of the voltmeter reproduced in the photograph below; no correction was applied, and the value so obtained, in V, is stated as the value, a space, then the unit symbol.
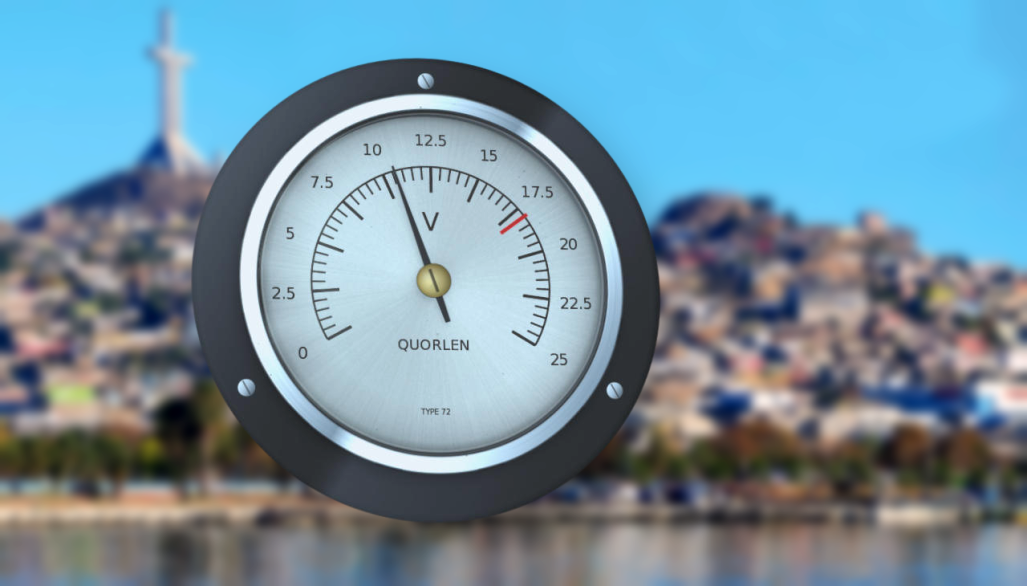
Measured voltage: 10.5 V
